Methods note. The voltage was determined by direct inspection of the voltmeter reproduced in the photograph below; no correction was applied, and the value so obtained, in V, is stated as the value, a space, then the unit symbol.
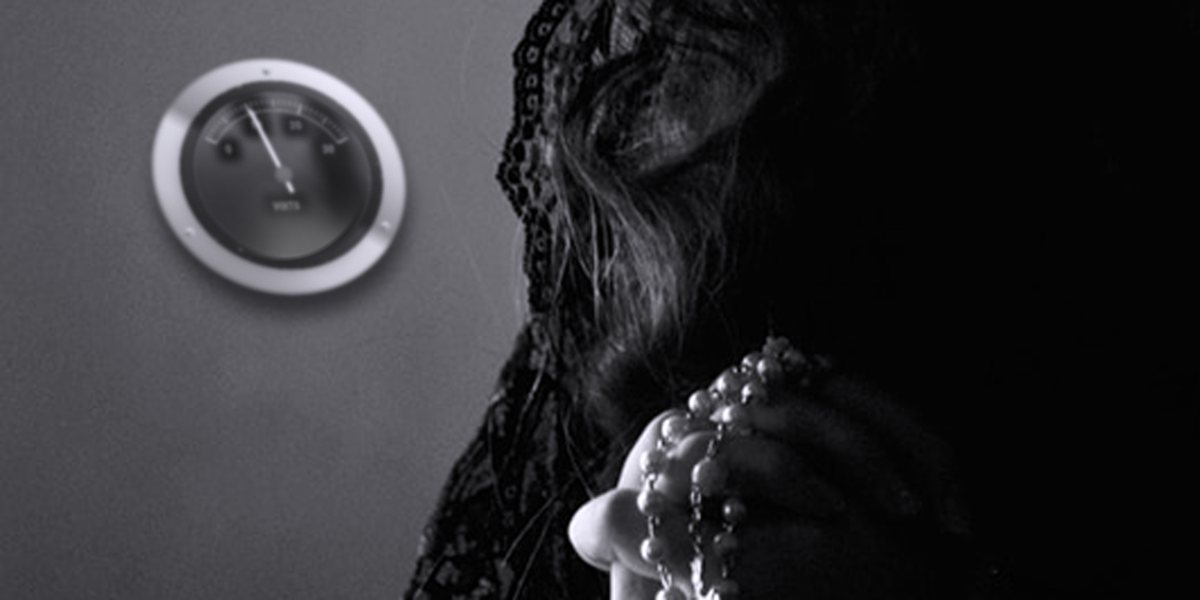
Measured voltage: 10 V
